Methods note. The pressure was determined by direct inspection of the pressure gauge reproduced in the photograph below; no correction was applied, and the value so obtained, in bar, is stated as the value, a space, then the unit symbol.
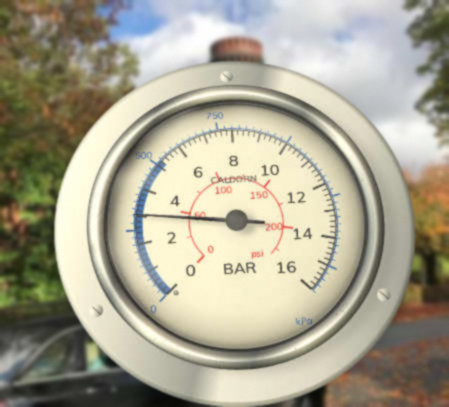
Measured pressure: 3 bar
